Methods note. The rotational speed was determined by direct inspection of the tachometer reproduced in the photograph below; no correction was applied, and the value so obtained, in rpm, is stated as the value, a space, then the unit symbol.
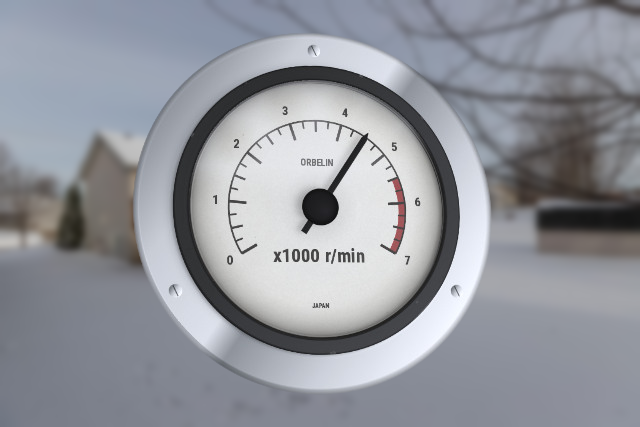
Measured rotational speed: 4500 rpm
